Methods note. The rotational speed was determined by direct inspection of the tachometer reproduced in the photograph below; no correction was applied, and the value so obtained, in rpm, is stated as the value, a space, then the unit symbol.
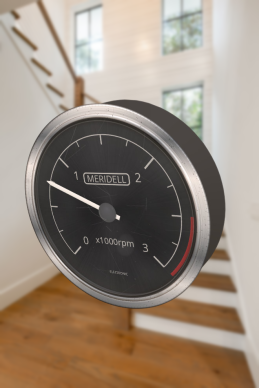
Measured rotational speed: 750 rpm
